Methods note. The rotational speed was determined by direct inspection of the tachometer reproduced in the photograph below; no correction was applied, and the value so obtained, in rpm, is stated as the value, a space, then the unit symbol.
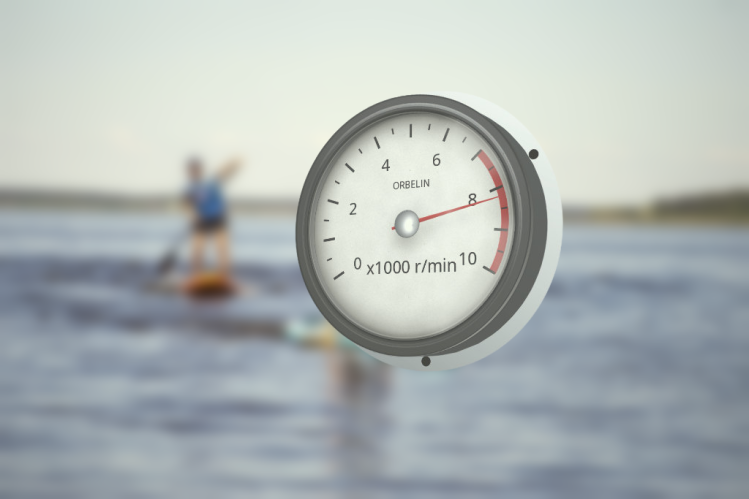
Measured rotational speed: 8250 rpm
